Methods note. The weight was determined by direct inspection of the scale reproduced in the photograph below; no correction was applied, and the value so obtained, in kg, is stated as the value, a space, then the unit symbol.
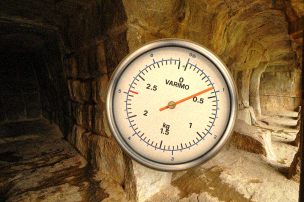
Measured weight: 0.4 kg
